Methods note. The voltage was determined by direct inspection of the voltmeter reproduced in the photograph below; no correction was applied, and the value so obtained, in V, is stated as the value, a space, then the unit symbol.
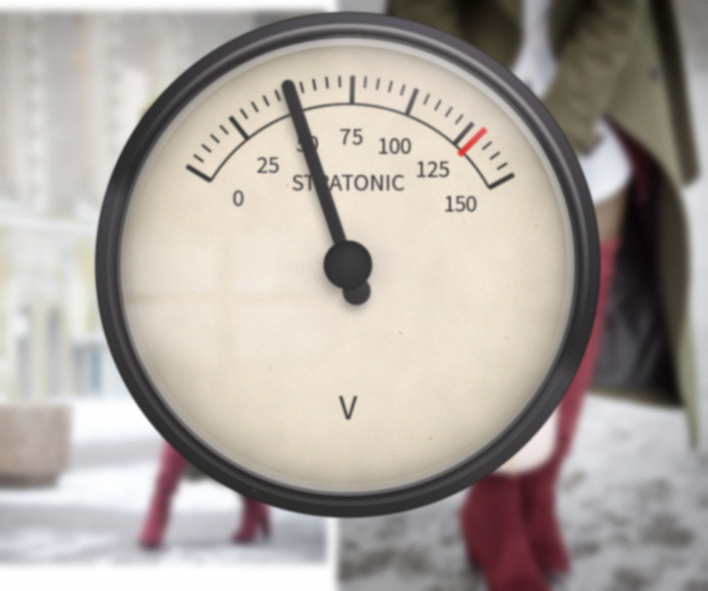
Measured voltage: 50 V
